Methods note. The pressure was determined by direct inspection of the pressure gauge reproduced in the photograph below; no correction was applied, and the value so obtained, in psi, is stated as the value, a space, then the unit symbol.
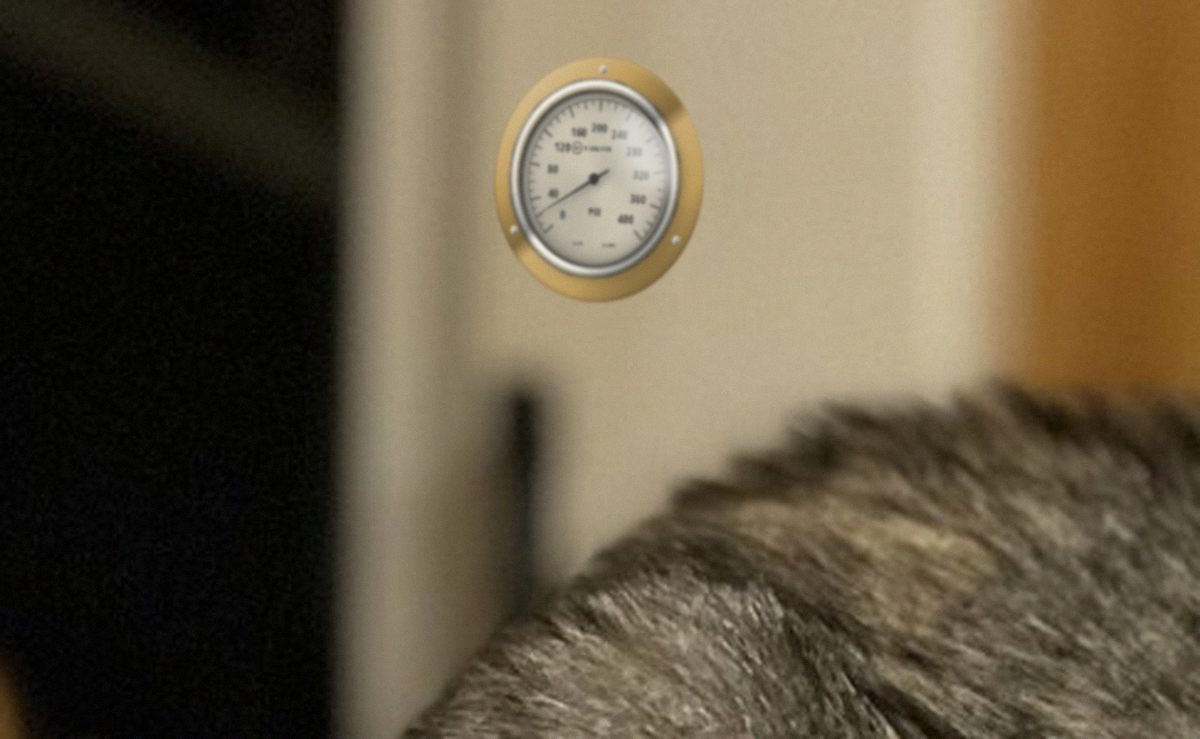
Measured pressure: 20 psi
